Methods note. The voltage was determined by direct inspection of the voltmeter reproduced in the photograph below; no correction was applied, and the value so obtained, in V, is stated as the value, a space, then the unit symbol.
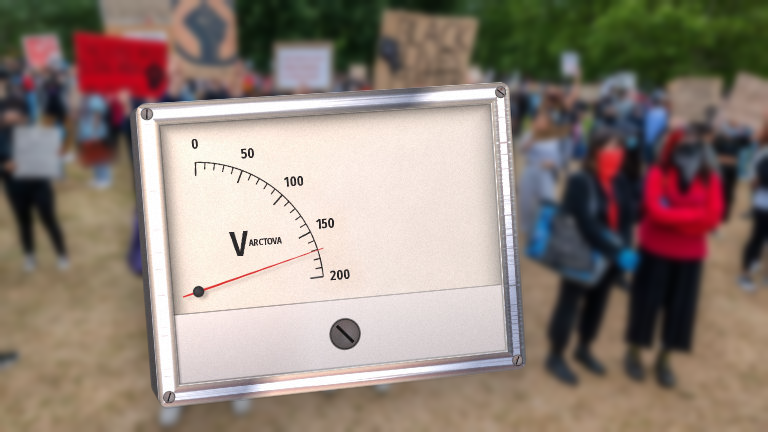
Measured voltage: 170 V
